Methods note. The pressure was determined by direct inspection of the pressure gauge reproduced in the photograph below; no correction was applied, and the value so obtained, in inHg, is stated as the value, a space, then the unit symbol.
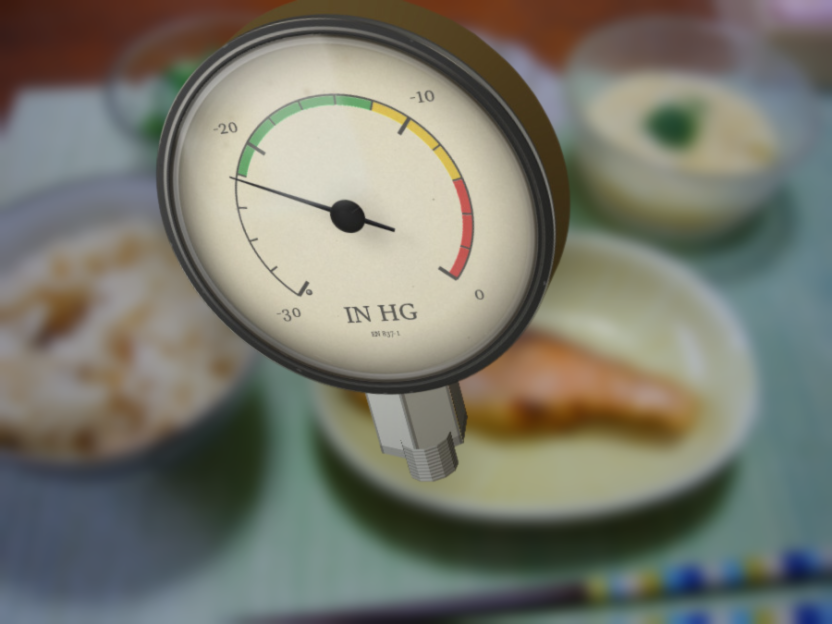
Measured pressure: -22 inHg
